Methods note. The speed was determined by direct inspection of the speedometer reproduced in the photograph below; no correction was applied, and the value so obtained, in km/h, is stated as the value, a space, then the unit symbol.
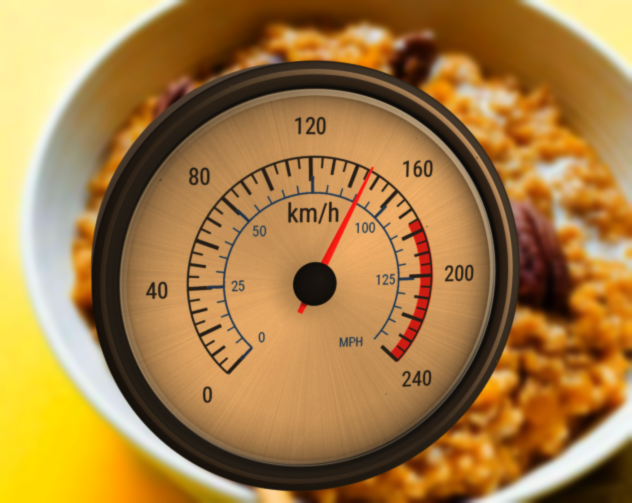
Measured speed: 145 km/h
